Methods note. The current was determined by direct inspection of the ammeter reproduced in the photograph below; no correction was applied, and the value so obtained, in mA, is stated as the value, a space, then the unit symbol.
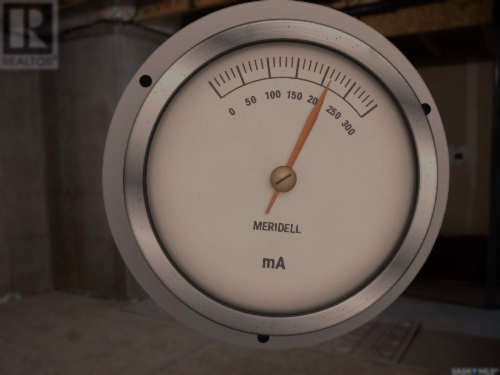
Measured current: 210 mA
